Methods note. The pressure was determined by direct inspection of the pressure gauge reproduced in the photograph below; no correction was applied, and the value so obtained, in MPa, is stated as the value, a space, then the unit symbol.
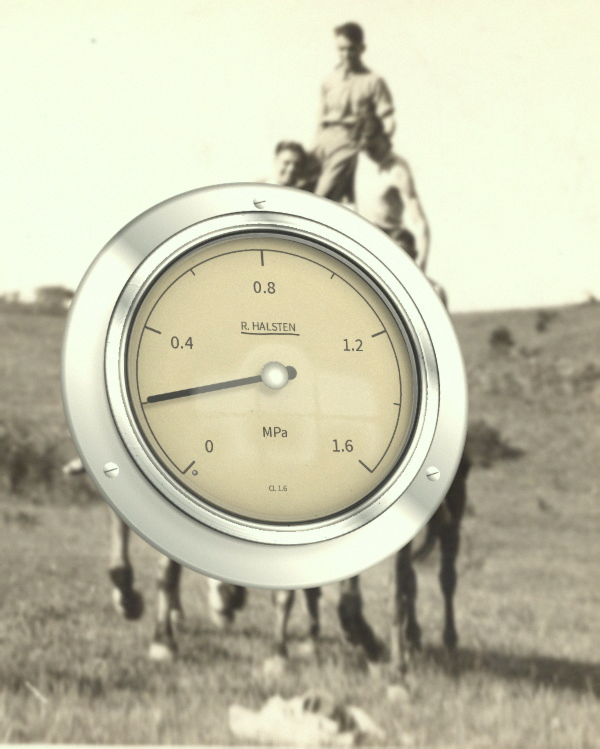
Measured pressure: 0.2 MPa
